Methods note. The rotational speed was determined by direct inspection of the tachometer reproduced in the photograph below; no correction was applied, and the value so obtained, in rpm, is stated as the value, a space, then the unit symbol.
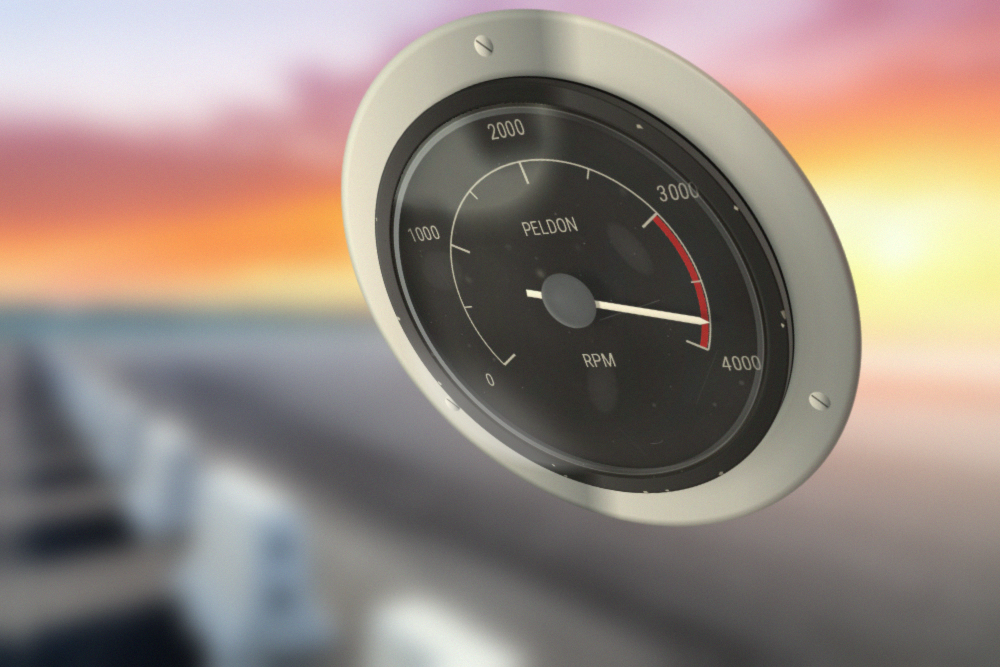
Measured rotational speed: 3750 rpm
